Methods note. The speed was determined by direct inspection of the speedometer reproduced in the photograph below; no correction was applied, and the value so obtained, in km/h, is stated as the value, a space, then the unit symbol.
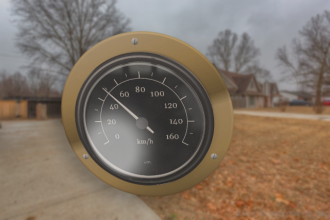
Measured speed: 50 km/h
